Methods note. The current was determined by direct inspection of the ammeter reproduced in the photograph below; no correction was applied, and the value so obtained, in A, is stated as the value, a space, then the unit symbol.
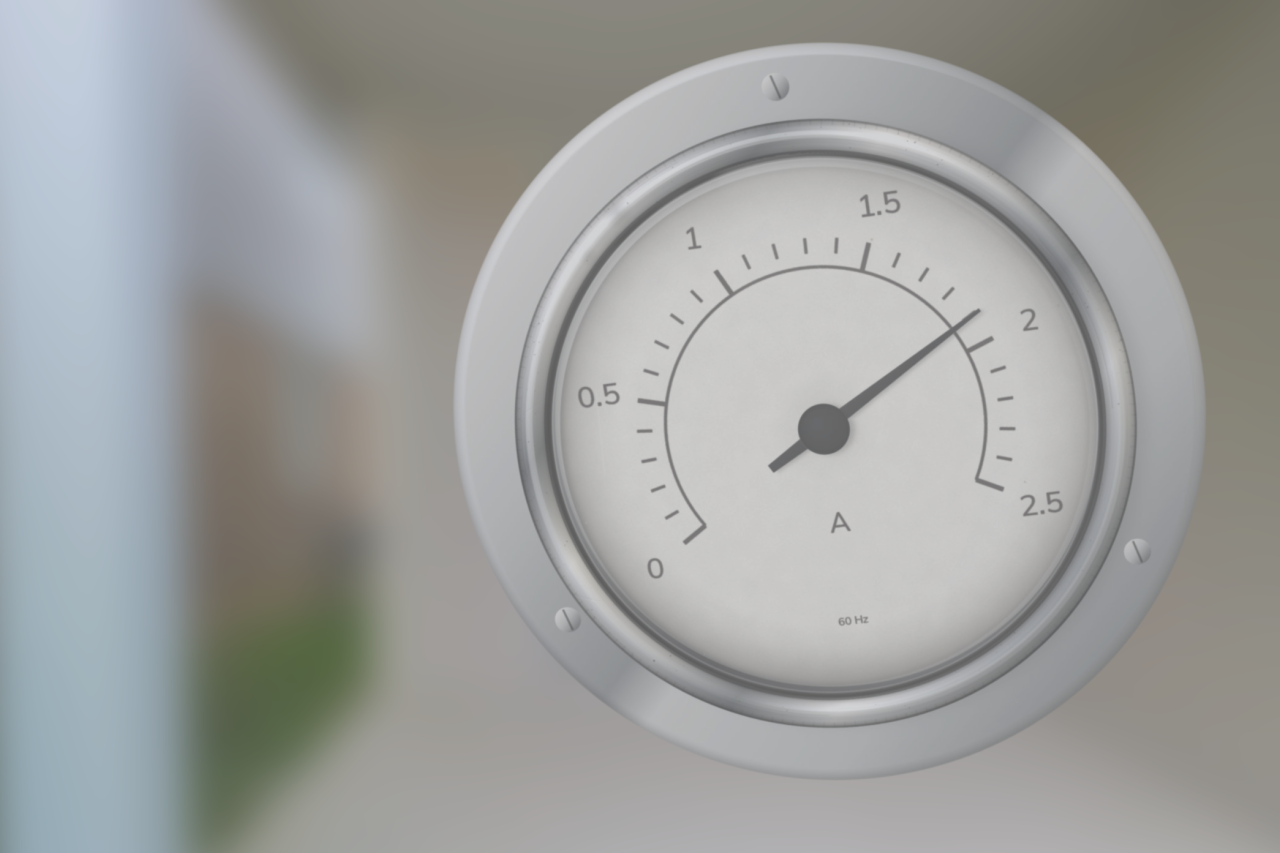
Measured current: 1.9 A
